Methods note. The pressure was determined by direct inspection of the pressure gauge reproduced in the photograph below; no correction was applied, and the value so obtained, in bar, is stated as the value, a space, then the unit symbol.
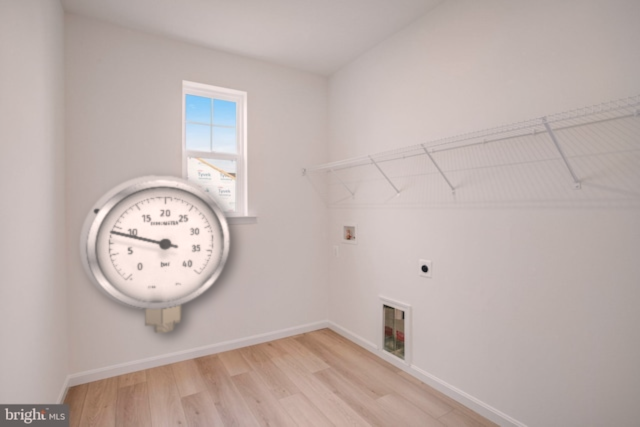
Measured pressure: 9 bar
